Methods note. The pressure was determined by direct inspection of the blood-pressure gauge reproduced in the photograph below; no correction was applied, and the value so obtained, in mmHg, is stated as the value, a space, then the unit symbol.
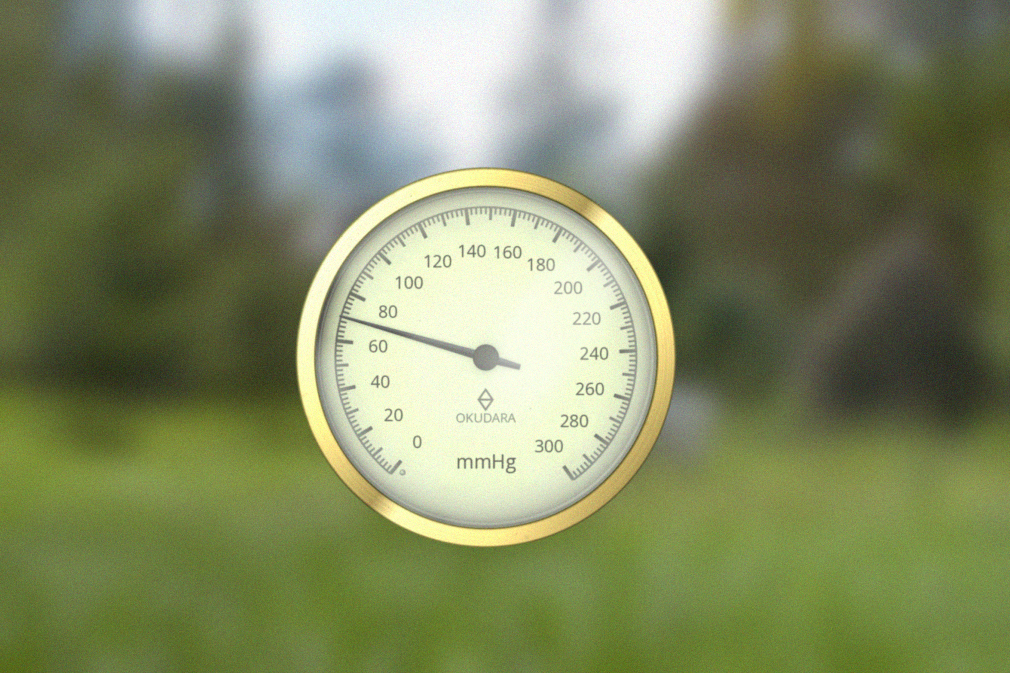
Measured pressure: 70 mmHg
